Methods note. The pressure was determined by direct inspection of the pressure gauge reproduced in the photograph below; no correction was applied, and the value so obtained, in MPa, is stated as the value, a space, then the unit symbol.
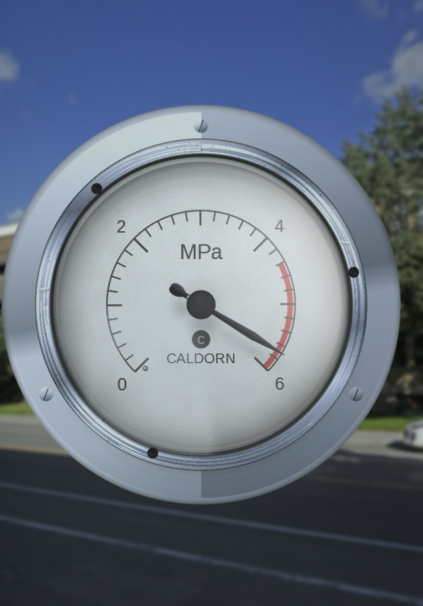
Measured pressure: 5.7 MPa
